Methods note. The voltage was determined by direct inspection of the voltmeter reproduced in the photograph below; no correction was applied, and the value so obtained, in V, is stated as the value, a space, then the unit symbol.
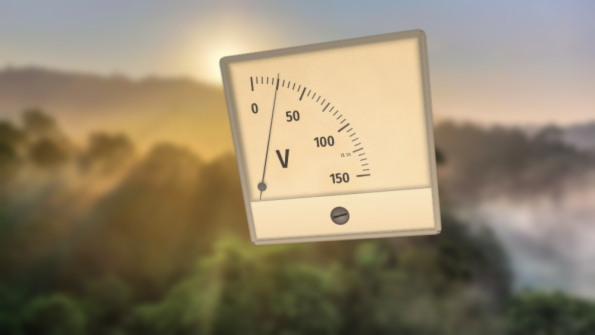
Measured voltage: 25 V
